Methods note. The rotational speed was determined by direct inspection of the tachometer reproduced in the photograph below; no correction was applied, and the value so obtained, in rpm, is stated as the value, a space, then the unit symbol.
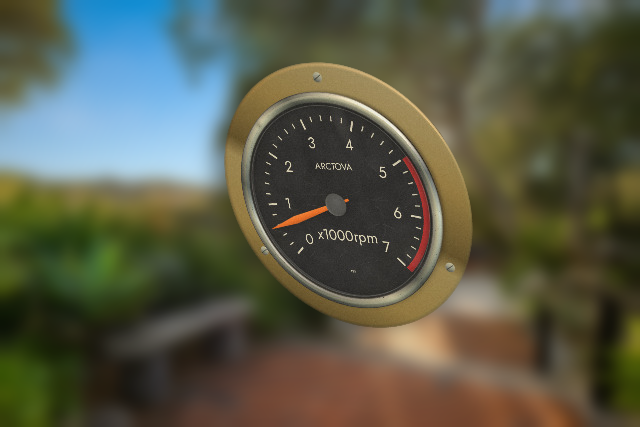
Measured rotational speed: 600 rpm
